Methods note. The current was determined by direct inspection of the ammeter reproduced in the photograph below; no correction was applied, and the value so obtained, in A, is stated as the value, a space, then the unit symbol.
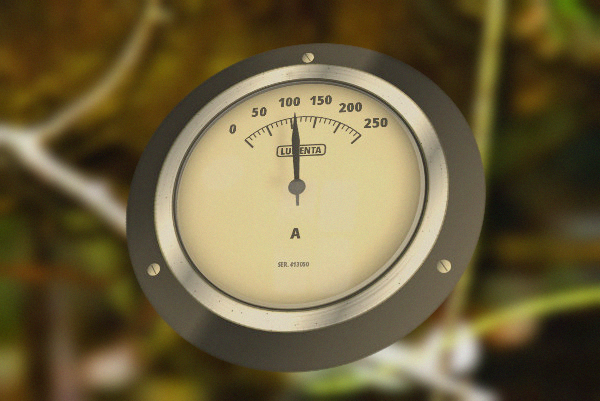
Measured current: 110 A
